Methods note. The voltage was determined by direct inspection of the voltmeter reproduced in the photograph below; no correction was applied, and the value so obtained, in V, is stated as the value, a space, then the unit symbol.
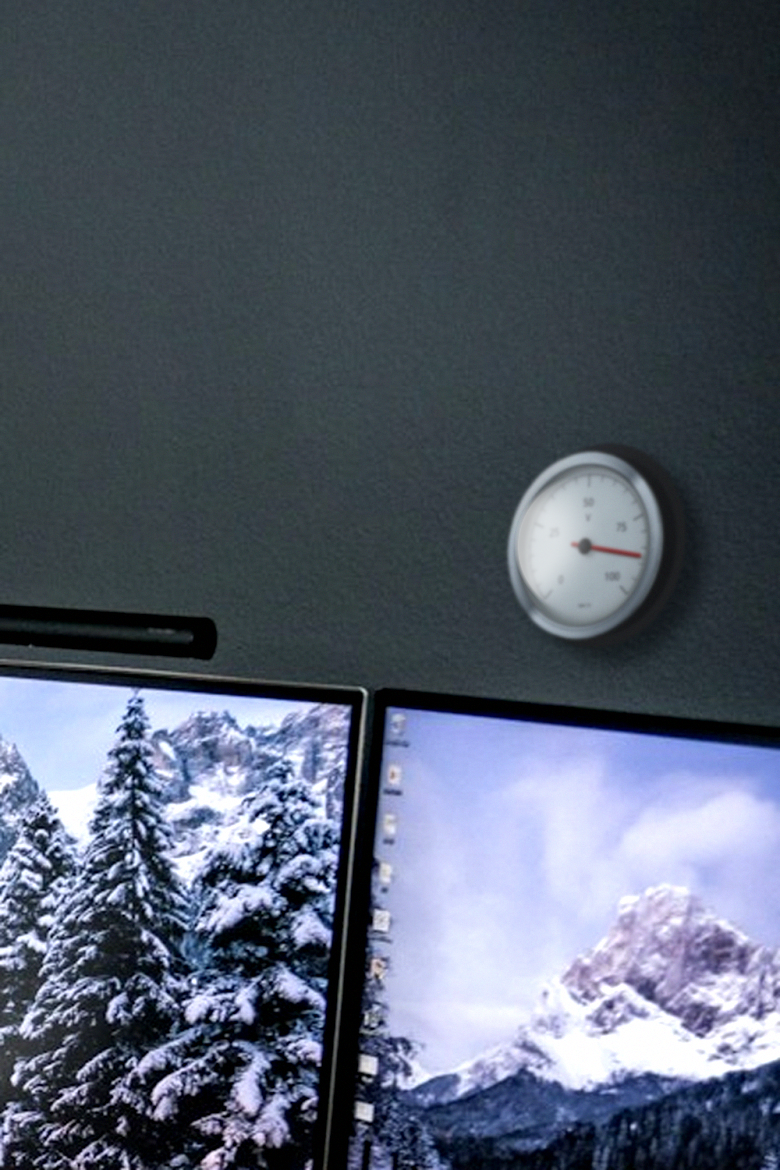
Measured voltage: 87.5 V
